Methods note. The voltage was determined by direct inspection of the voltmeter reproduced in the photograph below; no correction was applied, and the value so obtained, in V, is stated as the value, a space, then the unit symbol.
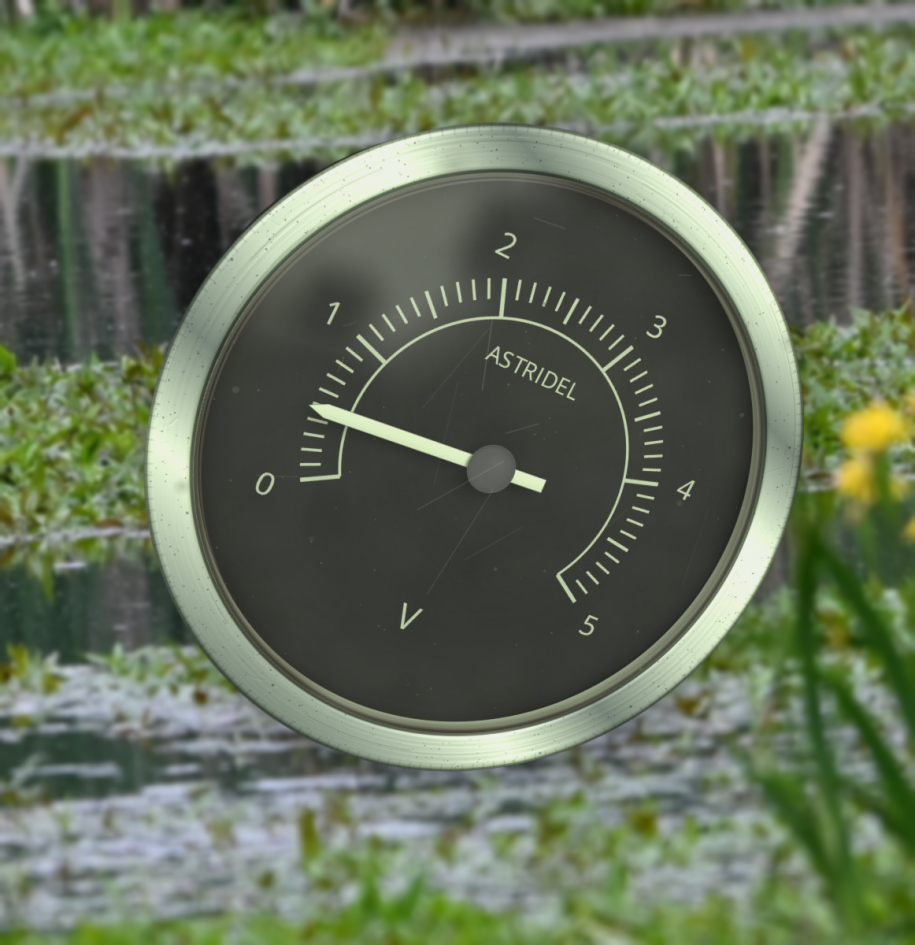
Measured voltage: 0.5 V
